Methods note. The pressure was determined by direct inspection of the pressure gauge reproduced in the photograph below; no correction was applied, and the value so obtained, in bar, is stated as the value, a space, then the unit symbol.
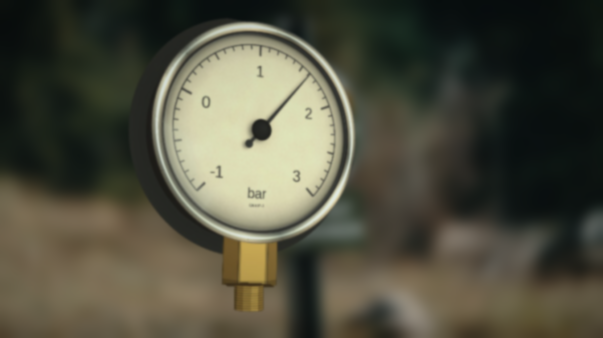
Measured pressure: 1.6 bar
